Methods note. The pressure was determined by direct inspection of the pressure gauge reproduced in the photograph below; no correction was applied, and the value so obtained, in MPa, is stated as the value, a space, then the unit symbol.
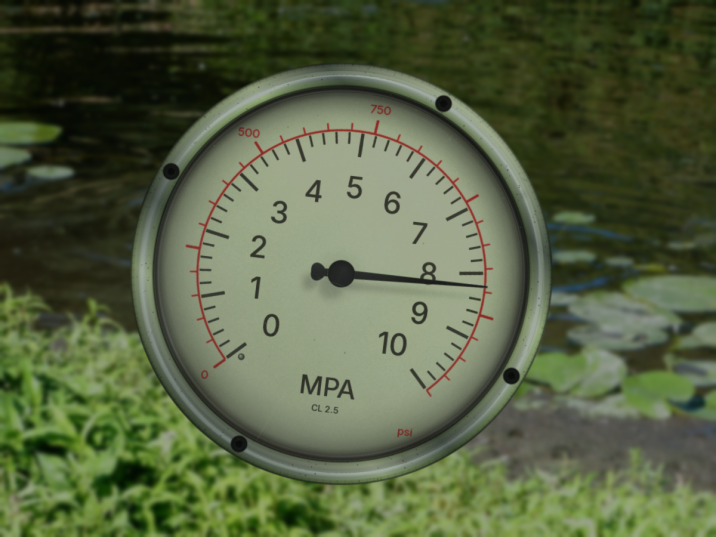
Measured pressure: 8.2 MPa
